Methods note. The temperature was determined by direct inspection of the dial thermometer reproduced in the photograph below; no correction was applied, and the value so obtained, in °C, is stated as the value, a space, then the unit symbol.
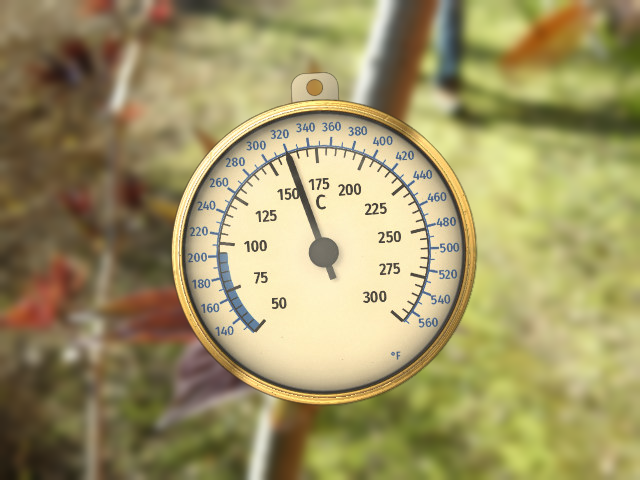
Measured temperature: 160 °C
